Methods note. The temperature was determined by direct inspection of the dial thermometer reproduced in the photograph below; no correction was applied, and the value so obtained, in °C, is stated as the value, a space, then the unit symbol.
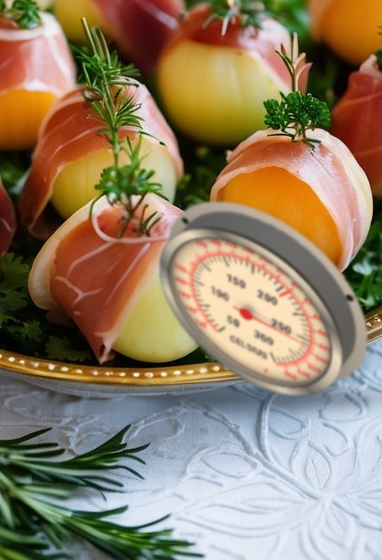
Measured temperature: 250 °C
